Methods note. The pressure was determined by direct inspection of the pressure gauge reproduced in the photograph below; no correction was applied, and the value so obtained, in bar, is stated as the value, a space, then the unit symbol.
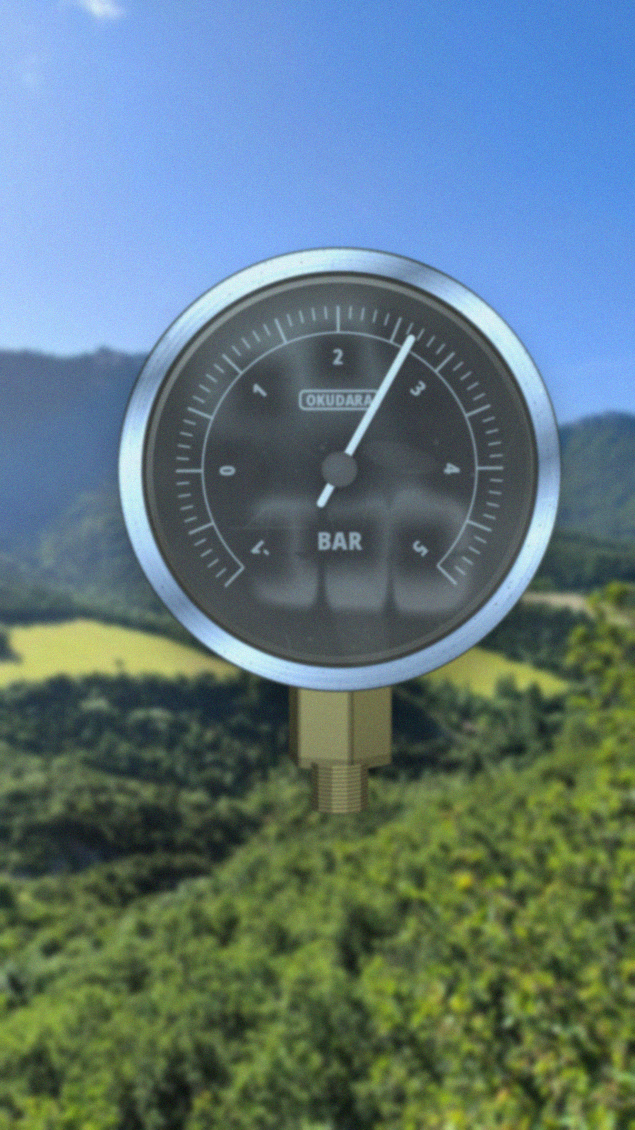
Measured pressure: 2.65 bar
